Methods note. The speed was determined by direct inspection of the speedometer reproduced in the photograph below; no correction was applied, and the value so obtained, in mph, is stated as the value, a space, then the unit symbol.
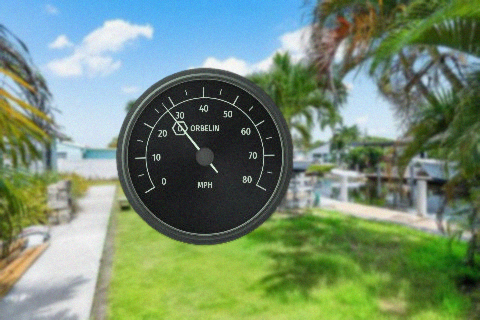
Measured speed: 27.5 mph
